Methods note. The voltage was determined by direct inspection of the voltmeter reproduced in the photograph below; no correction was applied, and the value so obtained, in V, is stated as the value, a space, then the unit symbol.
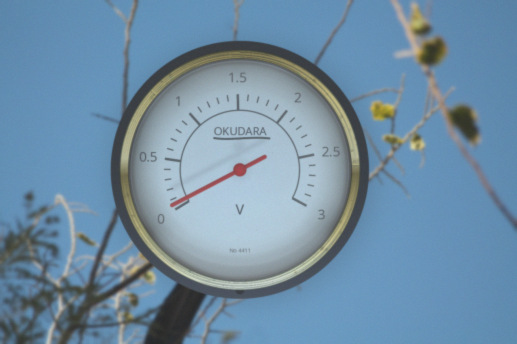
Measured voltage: 0.05 V
